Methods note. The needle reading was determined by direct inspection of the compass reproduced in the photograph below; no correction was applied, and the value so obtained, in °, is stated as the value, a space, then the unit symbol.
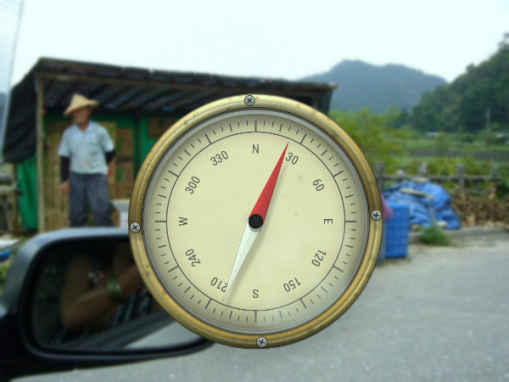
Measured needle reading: 22.5 °
